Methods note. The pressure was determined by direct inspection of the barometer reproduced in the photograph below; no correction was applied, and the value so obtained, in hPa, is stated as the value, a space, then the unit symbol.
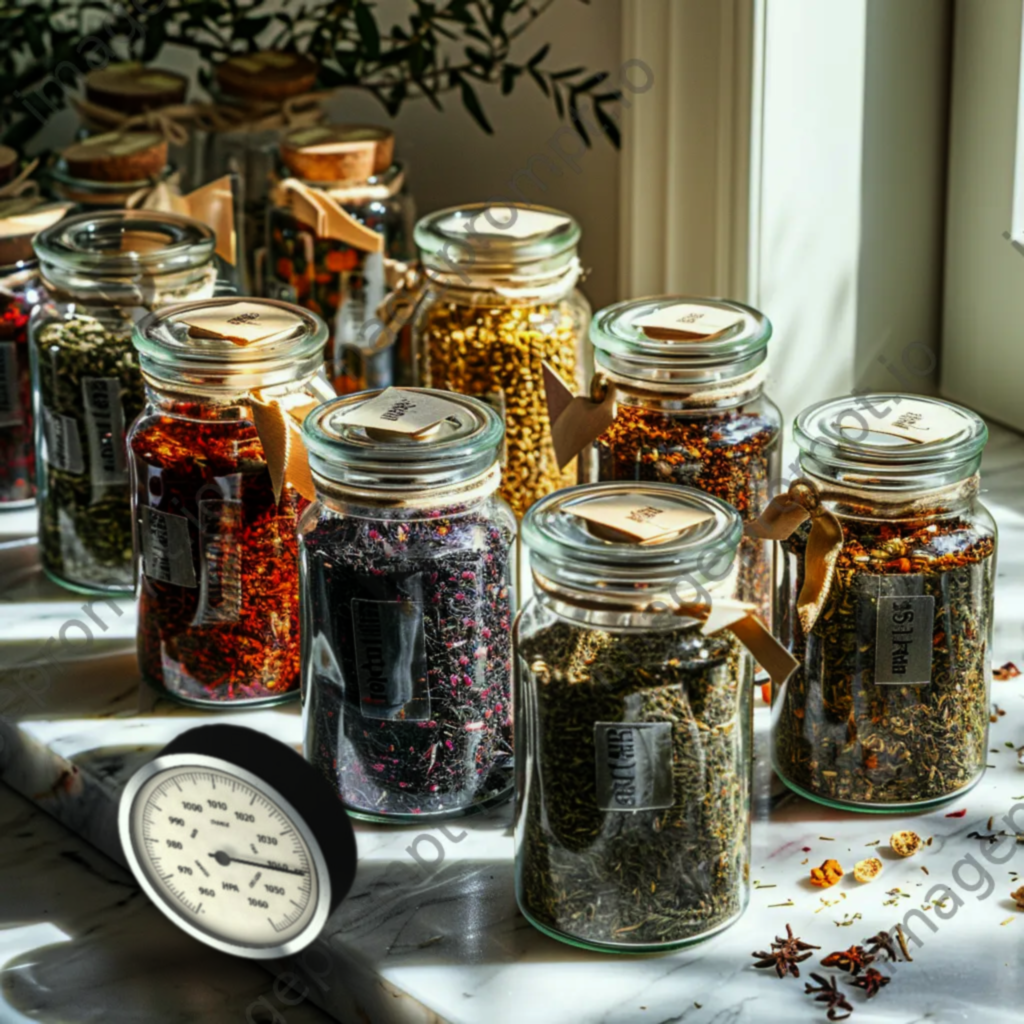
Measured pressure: 1040 hPa
